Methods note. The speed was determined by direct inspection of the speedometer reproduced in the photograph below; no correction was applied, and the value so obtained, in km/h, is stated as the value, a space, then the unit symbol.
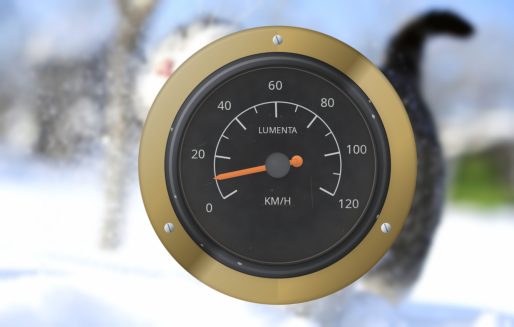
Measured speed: 10 km/h
